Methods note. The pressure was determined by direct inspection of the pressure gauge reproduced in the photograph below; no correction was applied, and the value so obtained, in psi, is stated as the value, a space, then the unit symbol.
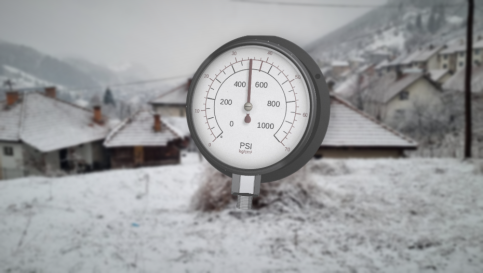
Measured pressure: 500 psi
